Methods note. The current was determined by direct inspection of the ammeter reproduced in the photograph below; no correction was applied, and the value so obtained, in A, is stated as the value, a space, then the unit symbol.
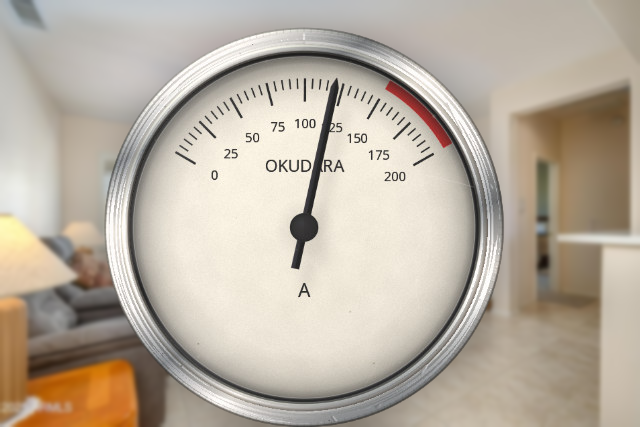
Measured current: 120 A
